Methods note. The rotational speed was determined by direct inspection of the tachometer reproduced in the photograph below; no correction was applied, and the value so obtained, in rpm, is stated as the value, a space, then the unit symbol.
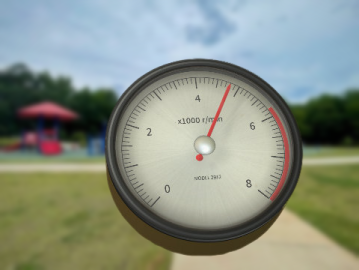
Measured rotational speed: 4800 rpm
